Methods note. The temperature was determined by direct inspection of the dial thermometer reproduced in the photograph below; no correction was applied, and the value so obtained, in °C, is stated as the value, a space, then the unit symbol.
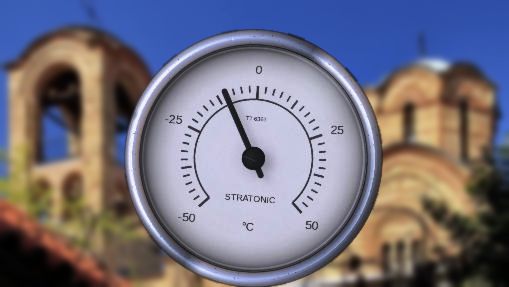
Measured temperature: -10 °C
